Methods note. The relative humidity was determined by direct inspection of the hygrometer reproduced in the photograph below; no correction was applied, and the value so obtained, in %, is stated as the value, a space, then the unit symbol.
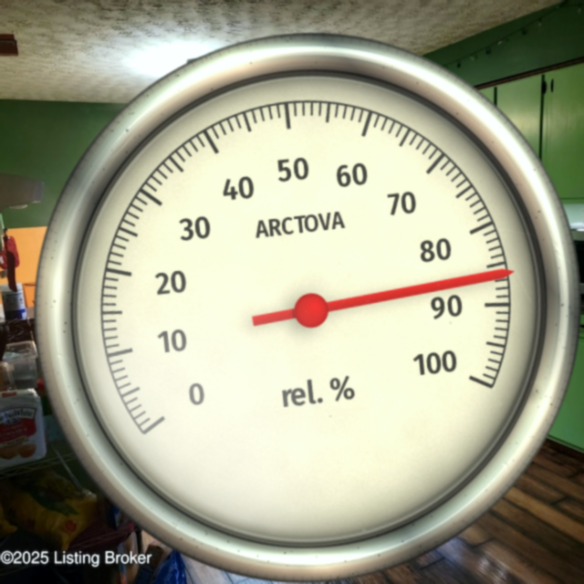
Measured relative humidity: 86 %
